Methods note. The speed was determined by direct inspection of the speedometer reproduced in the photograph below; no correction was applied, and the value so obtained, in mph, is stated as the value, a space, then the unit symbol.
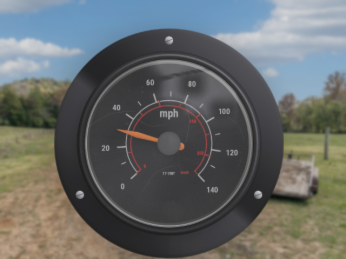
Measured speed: 30 mph
